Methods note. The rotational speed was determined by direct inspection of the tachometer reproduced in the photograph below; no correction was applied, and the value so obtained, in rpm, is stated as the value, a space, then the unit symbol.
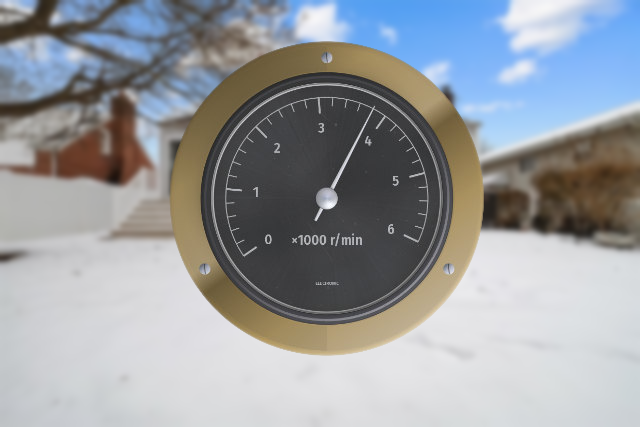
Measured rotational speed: 3800 rpm
